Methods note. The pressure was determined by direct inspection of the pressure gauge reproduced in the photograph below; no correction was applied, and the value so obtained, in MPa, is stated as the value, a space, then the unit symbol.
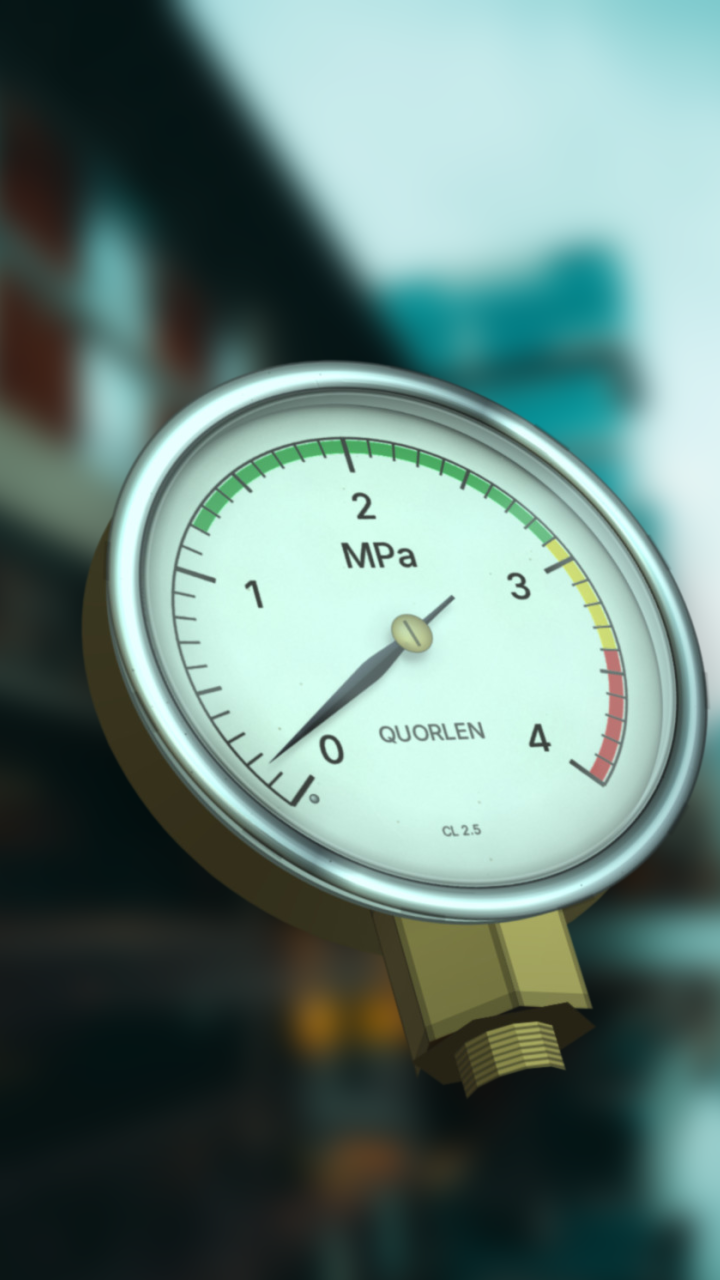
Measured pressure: 0.15 MPa
